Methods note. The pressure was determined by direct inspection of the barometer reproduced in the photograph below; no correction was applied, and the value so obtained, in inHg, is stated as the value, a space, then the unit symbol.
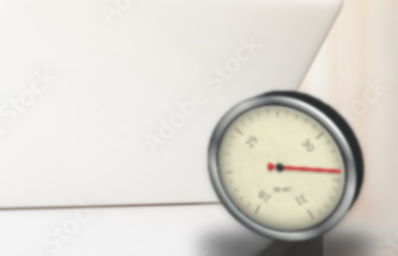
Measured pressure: 30.4 inHg
